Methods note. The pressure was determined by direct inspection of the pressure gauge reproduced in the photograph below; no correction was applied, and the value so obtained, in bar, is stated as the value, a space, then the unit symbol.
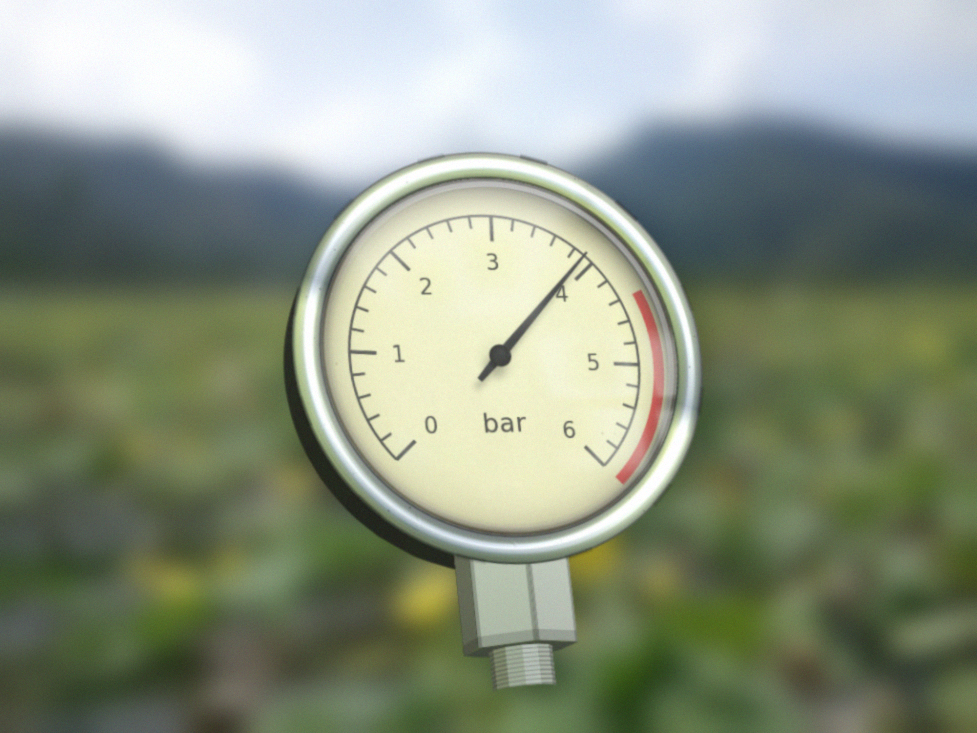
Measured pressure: 3.9 bar
